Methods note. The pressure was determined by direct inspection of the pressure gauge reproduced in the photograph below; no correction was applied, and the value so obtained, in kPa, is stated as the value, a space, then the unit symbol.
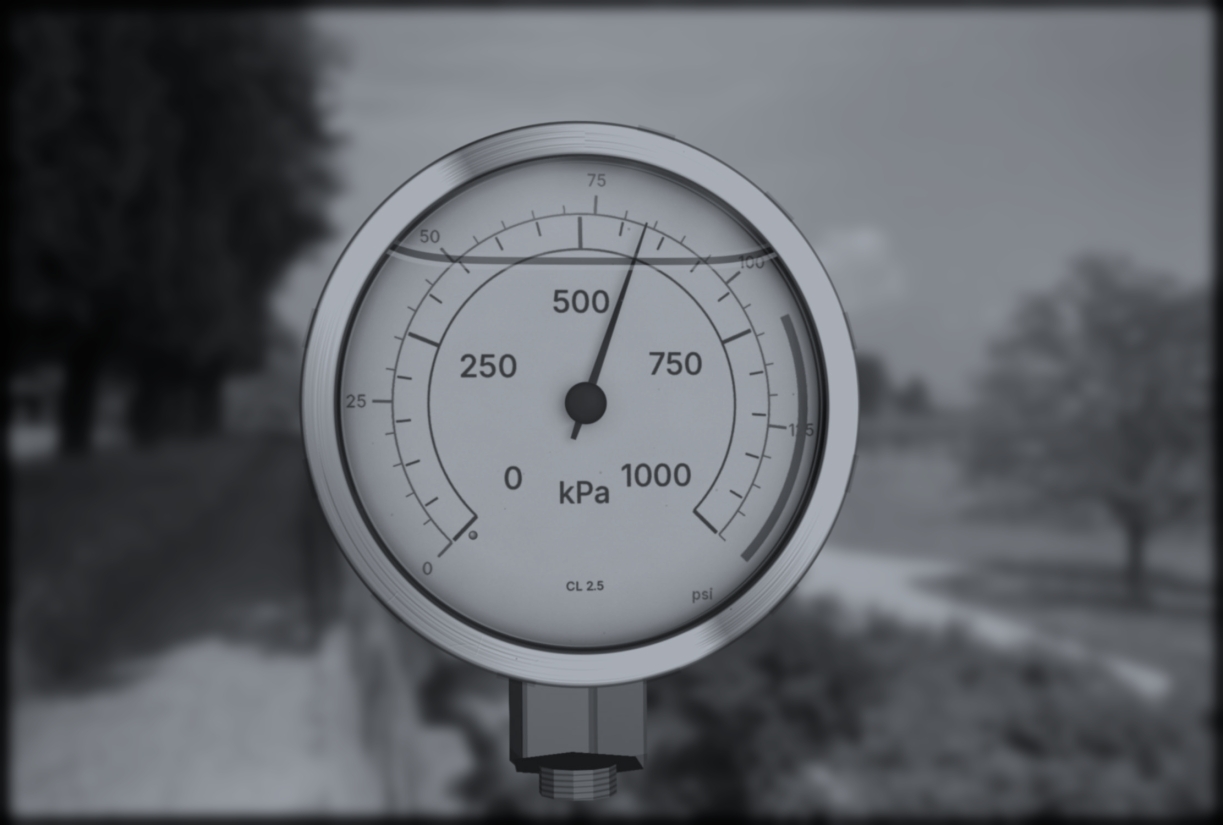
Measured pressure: 575 kPa
